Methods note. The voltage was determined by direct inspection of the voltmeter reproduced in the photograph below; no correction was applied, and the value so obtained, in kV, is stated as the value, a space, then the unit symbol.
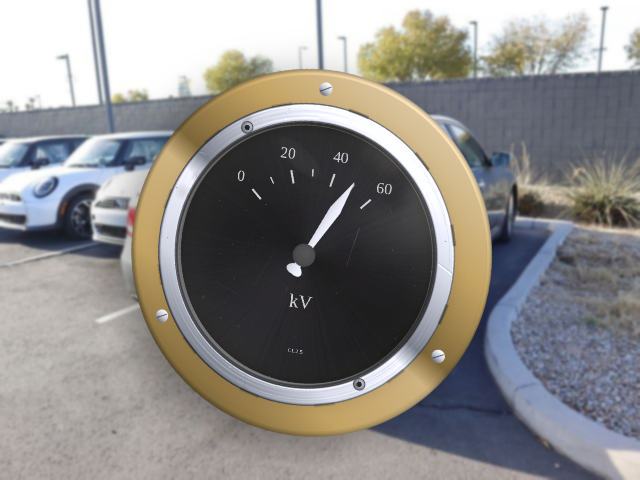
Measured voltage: 50 kV
